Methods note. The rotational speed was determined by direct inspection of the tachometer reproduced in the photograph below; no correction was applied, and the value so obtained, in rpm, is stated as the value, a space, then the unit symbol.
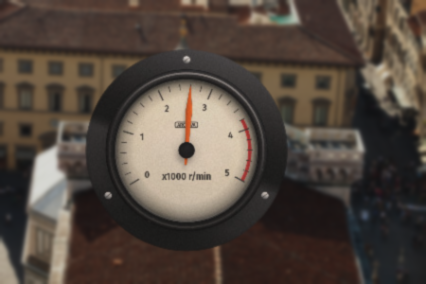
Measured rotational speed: 2600 rpm
